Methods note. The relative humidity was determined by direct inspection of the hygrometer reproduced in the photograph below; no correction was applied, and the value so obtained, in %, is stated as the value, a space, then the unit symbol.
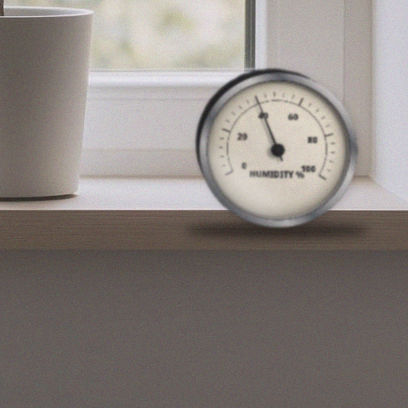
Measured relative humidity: 40 %
